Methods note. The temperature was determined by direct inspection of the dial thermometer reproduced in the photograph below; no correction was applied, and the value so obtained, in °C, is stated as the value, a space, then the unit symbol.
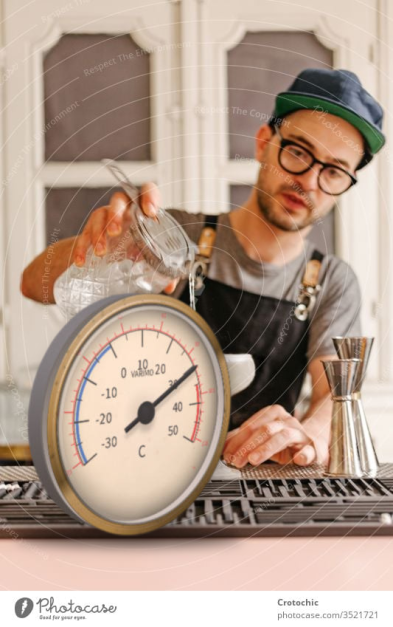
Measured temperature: 30 °C
